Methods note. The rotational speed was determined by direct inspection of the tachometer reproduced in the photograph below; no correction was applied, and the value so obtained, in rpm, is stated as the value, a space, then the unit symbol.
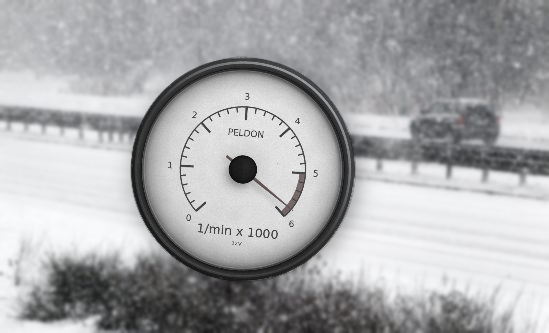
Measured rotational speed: 5800 rpm
